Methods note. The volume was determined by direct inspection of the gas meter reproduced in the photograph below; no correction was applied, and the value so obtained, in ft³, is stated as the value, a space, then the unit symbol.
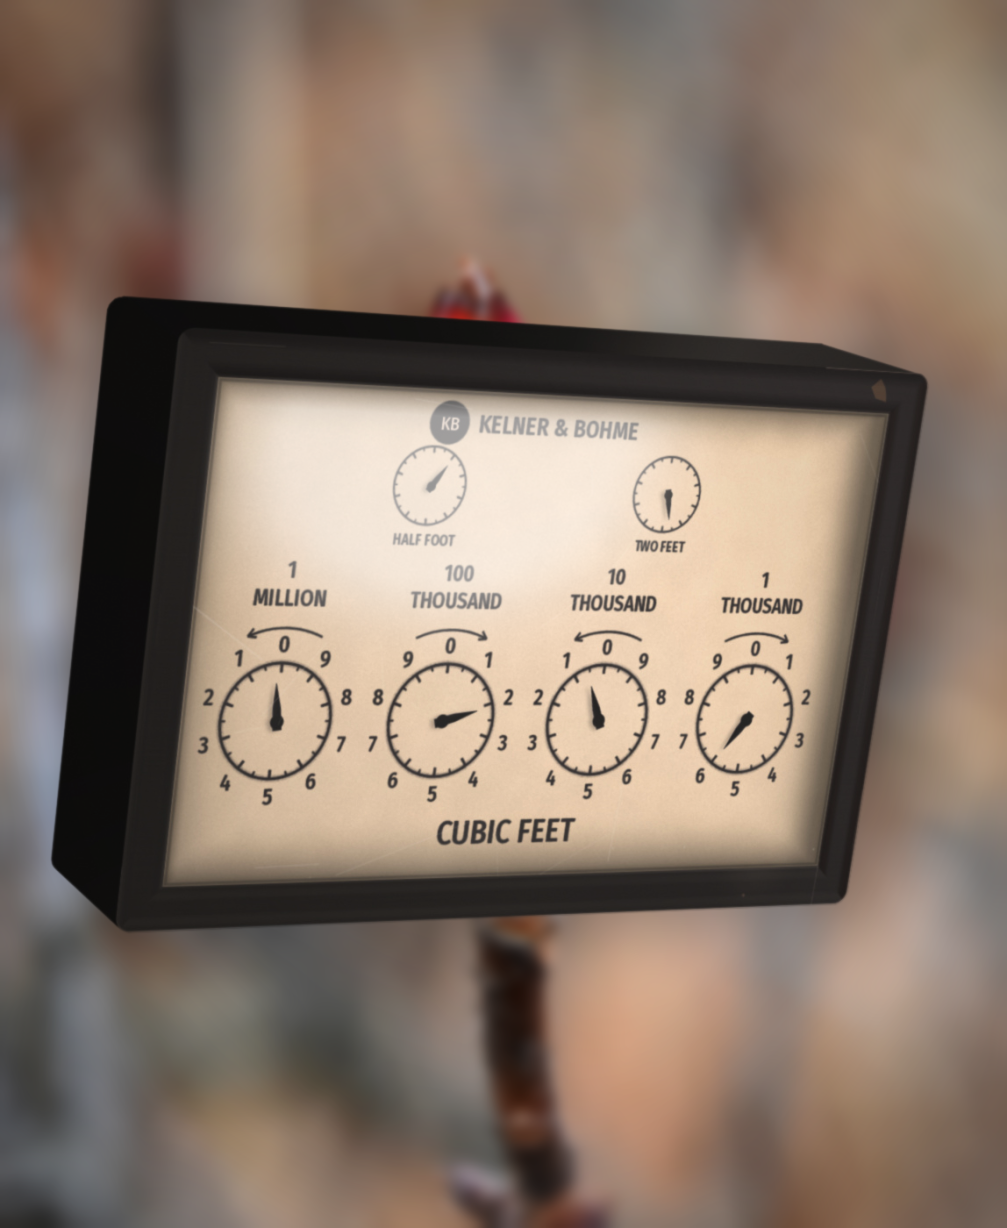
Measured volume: 20600 ft³
